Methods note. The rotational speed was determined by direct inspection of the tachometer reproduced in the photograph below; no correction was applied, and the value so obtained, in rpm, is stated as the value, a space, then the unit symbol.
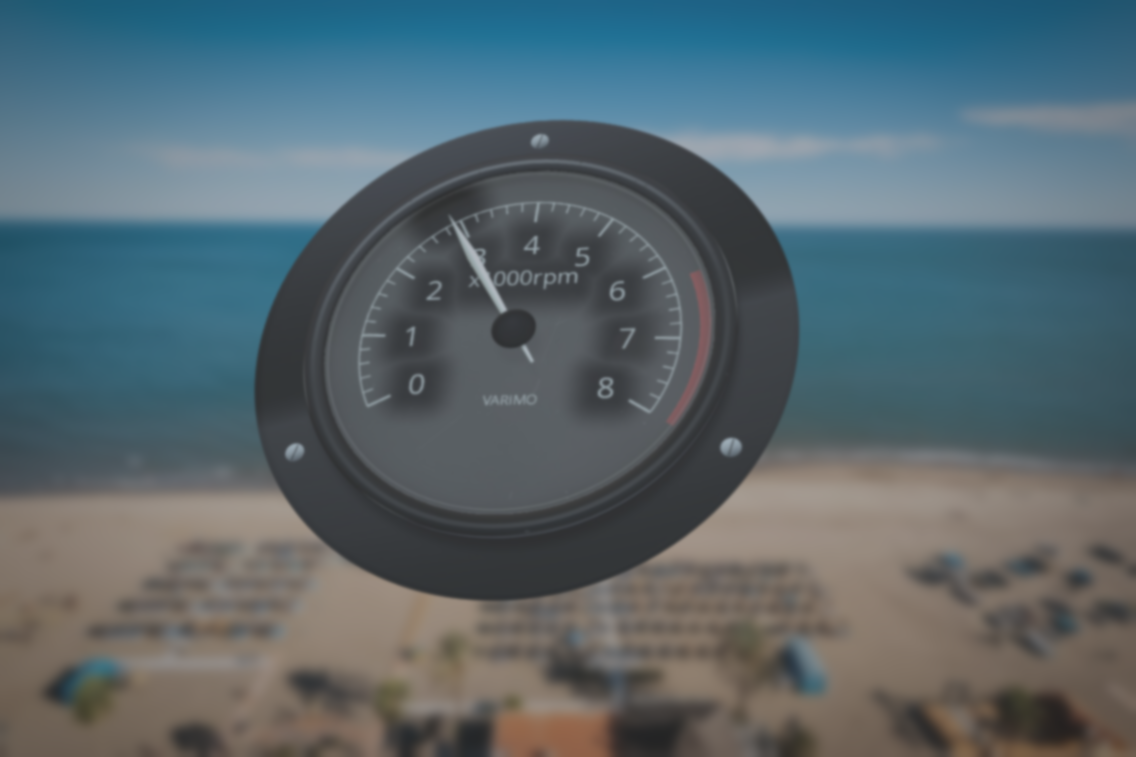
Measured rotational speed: 2900 rpm
